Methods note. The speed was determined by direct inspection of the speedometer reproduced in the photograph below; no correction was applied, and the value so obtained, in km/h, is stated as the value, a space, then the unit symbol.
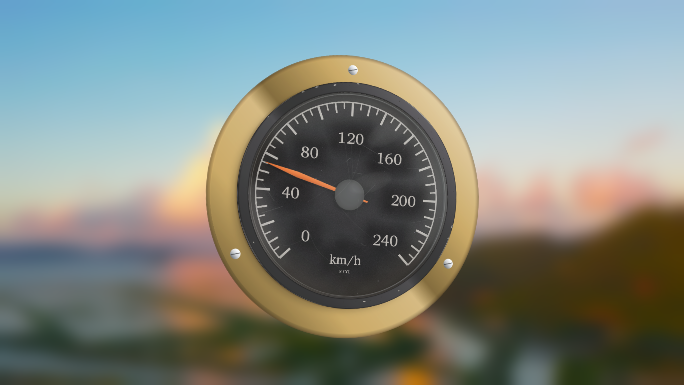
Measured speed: 55 km/h
